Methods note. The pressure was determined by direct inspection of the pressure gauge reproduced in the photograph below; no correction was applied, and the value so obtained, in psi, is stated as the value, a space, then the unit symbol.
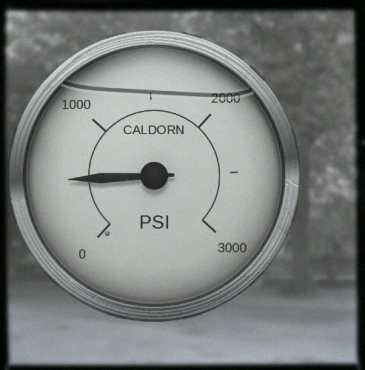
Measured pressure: 500 psi
